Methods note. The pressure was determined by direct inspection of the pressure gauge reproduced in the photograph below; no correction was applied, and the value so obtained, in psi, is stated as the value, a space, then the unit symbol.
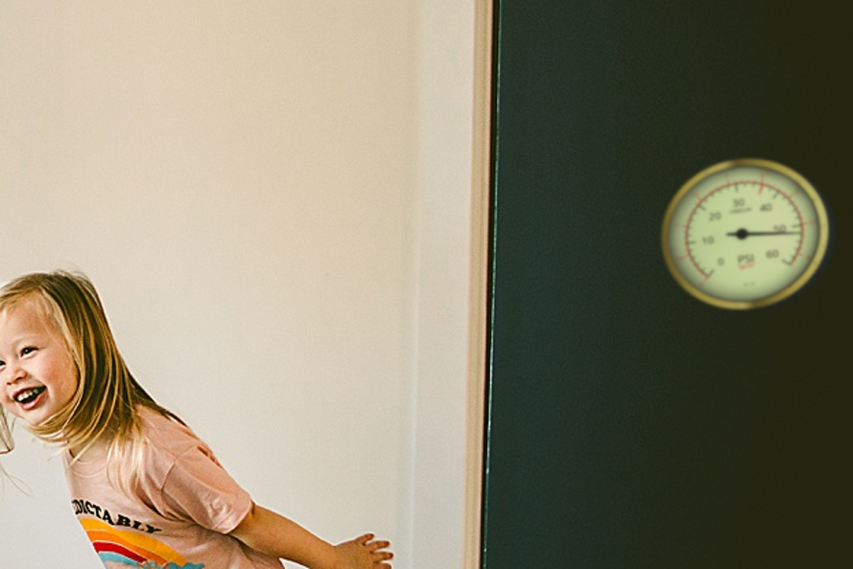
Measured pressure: 52 psi
